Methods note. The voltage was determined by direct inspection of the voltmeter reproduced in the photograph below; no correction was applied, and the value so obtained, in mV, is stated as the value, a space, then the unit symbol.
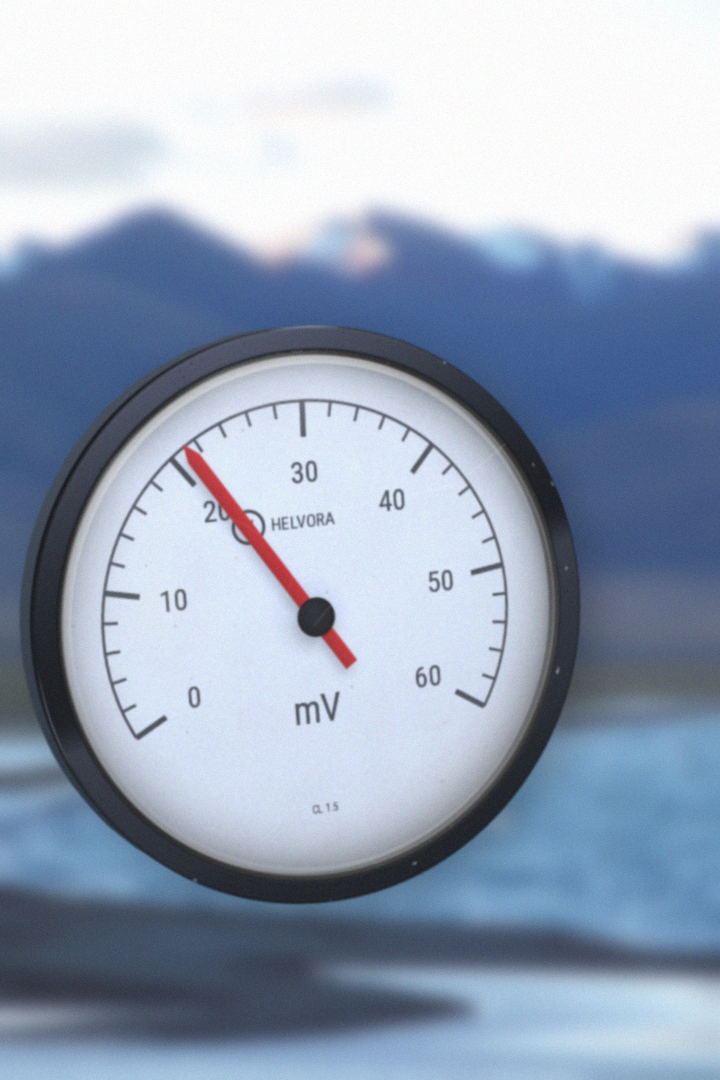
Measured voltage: 21 mV
